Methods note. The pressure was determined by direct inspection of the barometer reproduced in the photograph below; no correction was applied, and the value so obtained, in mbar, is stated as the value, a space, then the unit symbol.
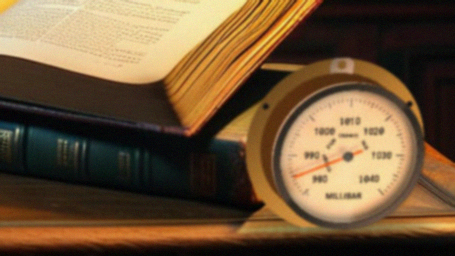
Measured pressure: 985 mbar
